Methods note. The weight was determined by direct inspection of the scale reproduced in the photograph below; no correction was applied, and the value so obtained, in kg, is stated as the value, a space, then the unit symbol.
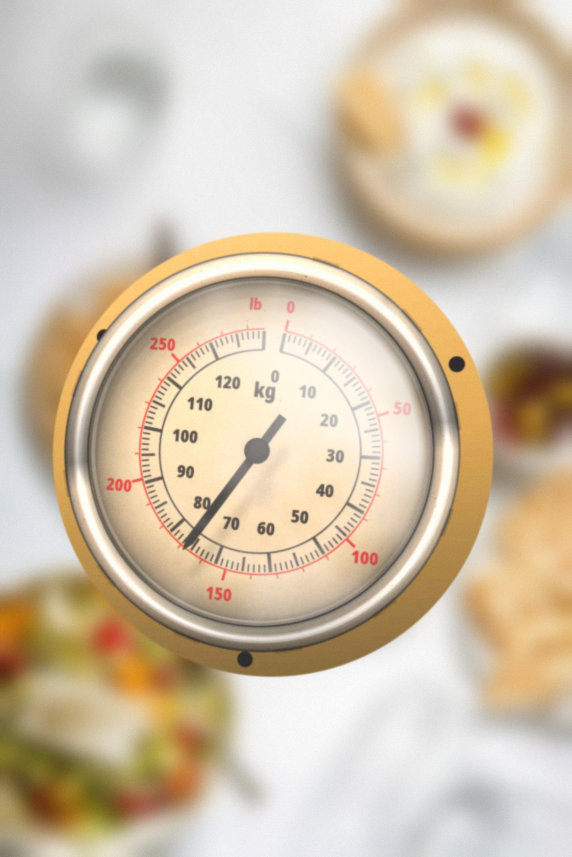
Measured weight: 76 kg
